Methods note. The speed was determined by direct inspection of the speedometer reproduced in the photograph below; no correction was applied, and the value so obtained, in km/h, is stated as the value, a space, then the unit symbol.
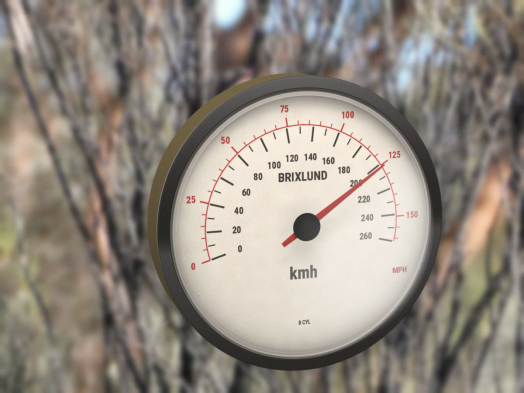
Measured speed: 200 km/h
